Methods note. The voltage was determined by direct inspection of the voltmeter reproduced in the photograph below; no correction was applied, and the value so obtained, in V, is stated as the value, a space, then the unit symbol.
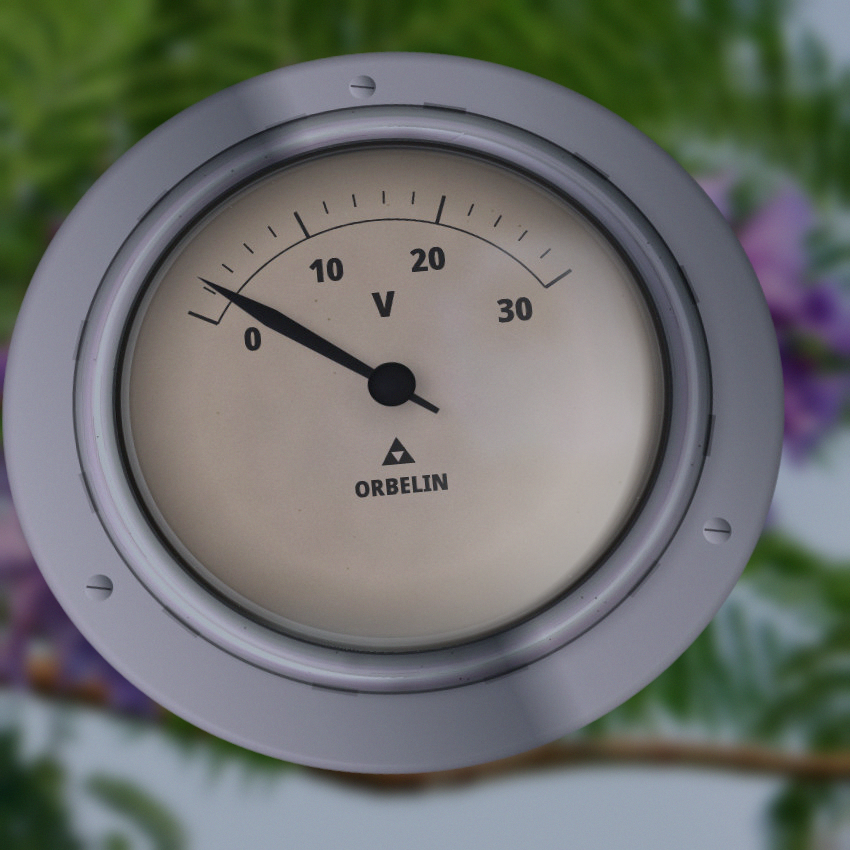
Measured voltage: 2 V
